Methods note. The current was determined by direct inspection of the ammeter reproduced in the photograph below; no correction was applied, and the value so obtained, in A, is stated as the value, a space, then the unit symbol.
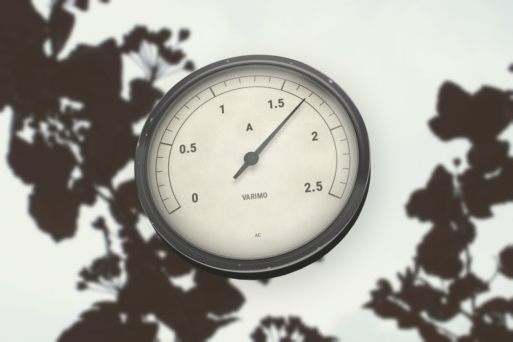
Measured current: 1.7 A
